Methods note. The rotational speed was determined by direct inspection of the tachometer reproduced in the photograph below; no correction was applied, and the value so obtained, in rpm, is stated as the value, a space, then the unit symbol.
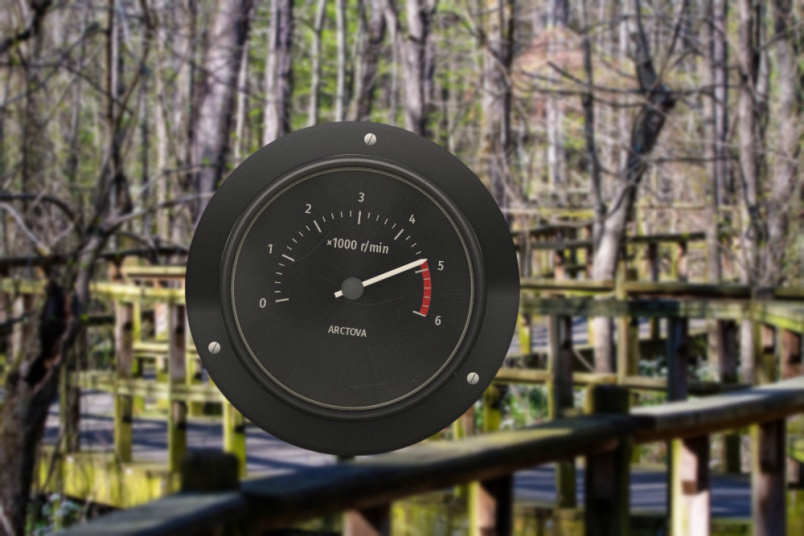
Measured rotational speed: 4800 rpm
